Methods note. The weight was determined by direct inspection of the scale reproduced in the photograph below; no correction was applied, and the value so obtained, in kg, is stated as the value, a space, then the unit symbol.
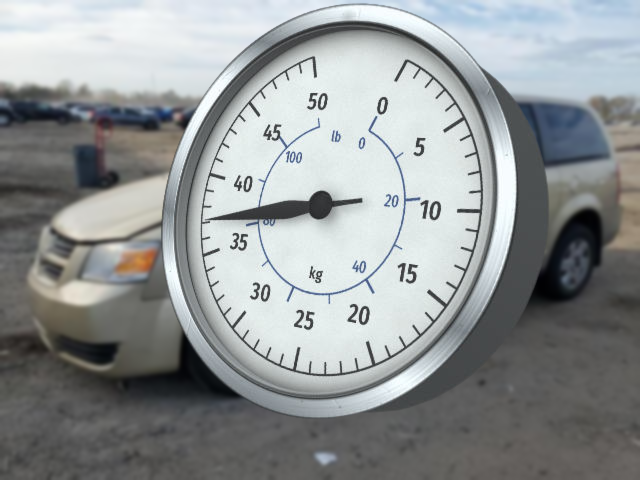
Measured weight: 37 kg
